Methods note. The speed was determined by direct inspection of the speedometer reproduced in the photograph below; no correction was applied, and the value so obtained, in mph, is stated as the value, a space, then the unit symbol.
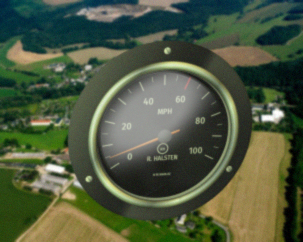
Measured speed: 5 mph
